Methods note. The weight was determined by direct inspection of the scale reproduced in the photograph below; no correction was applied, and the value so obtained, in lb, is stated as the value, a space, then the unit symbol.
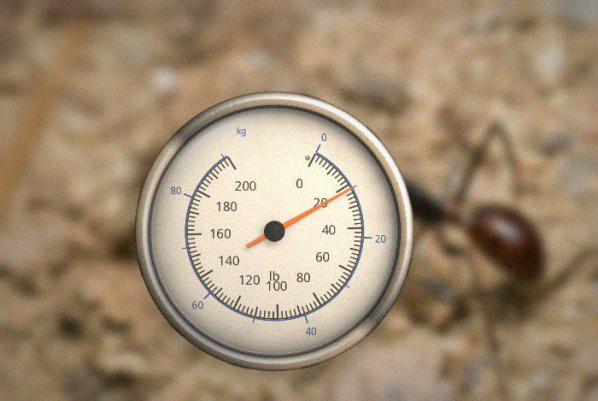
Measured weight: 22 lb
